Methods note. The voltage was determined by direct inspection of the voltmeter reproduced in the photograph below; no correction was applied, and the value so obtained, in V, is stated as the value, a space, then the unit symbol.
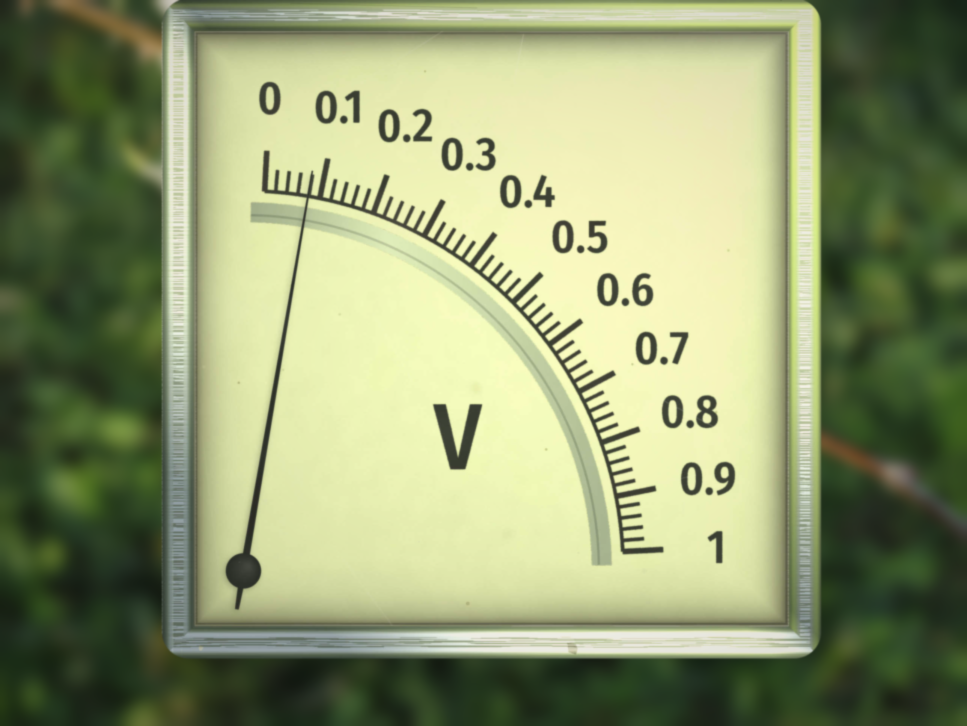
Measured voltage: 0.08 V
